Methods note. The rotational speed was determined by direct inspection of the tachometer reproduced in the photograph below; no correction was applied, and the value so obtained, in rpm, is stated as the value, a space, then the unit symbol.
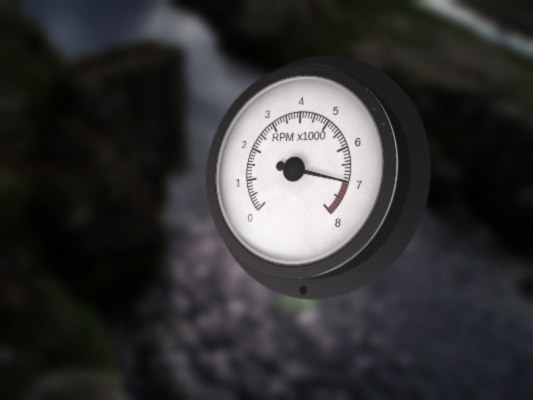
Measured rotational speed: 7000 rpm
